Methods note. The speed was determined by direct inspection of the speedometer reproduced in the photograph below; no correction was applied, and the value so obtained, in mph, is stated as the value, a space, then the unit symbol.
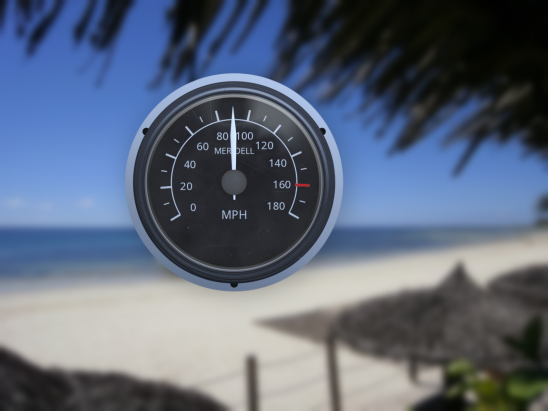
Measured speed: 90 mph
